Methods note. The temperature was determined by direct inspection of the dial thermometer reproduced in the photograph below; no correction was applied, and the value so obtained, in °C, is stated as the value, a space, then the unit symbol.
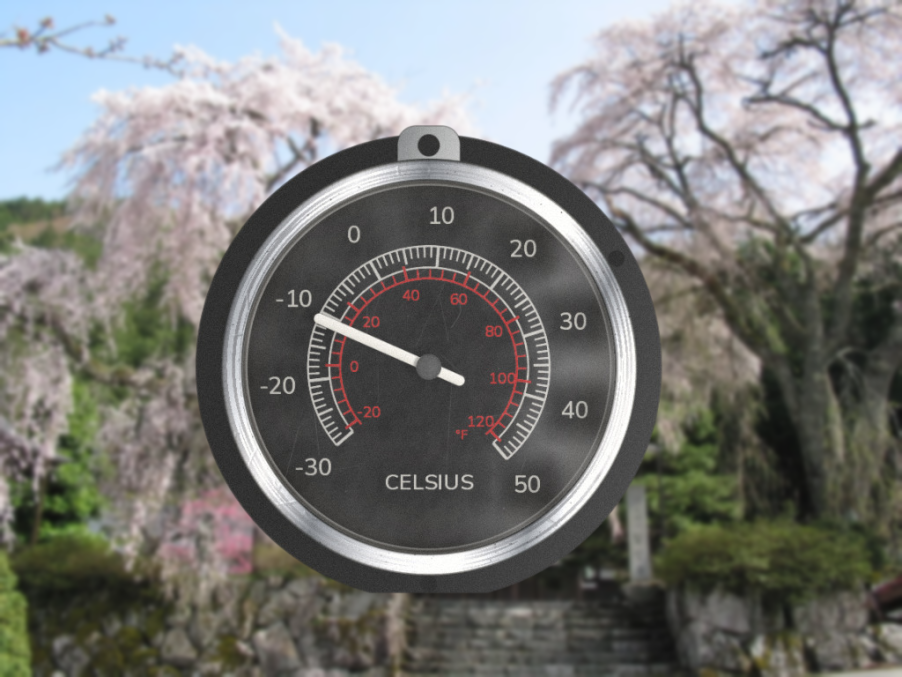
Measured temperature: -11 °C
